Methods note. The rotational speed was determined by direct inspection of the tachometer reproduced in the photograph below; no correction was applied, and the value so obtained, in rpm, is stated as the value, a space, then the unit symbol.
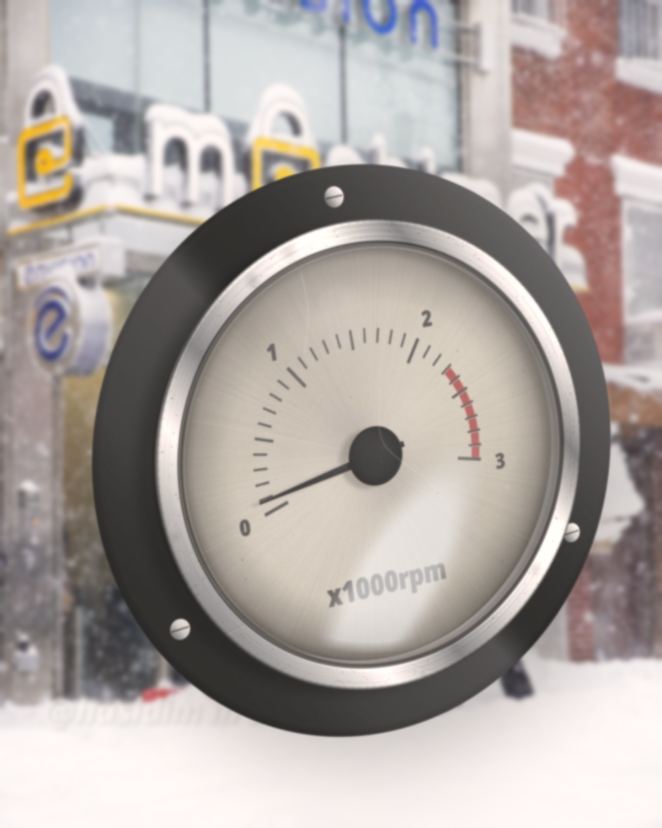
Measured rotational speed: 100 rpm
